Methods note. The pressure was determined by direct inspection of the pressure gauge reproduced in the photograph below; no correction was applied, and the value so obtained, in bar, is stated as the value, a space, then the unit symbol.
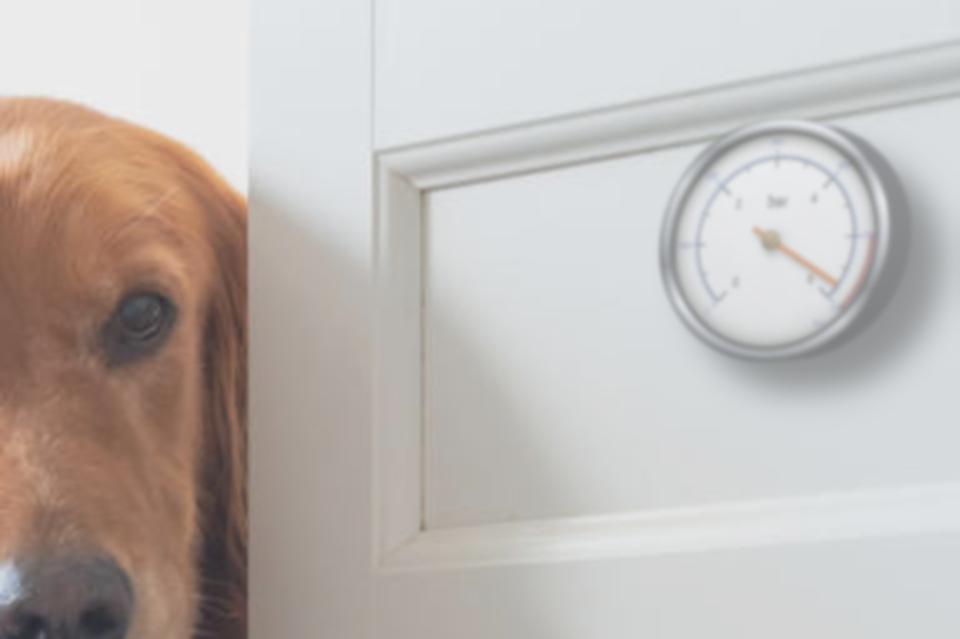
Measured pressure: 5.75 bar
